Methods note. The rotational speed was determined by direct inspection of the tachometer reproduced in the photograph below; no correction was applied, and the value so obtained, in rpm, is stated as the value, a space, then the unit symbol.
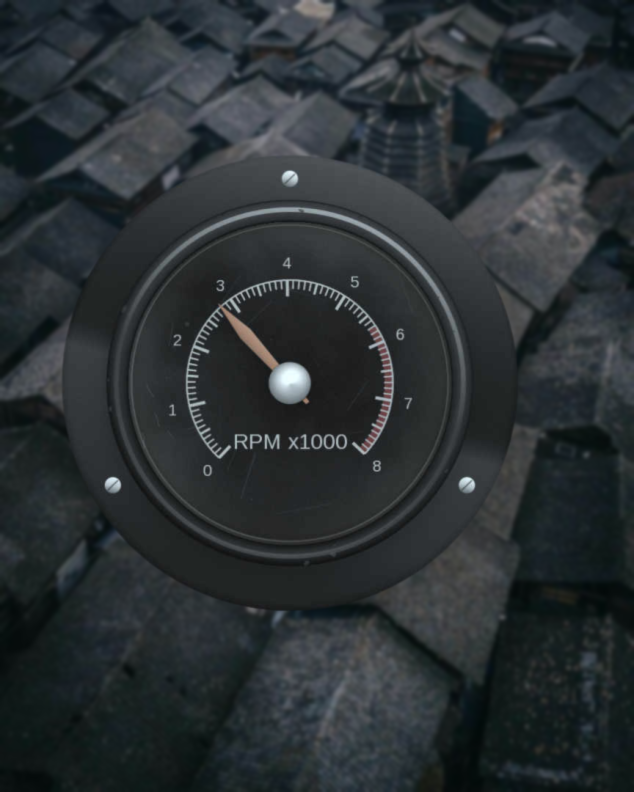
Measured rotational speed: 2800 rpm
